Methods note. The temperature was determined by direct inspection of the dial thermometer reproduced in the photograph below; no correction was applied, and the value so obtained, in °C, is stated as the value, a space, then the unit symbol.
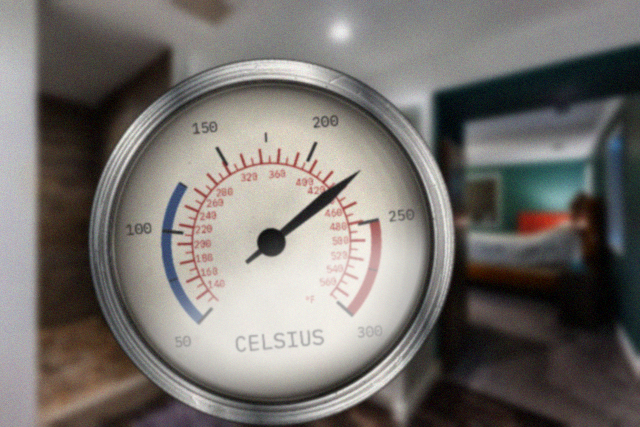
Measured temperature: 225 °C
